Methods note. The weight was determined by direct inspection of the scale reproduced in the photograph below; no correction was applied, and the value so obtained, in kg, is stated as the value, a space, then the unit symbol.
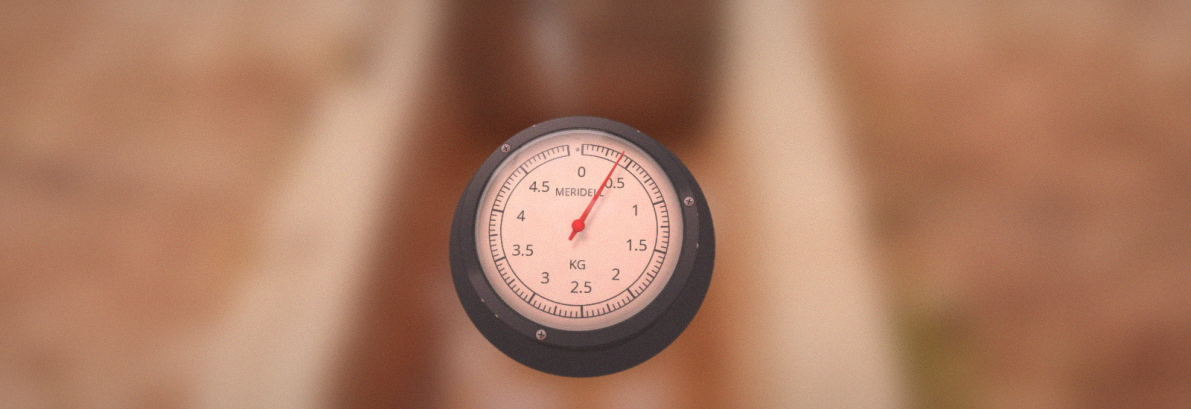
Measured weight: 0.4 kg
